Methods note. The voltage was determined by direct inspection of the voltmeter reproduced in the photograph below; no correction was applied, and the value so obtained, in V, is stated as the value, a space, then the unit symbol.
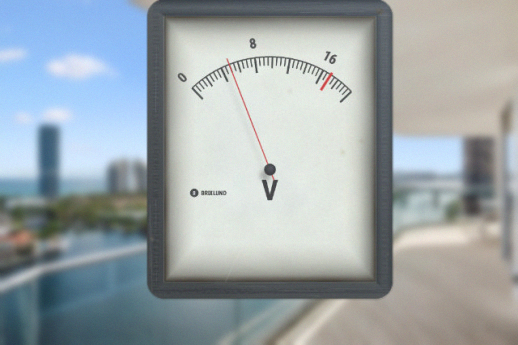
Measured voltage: 5 V
